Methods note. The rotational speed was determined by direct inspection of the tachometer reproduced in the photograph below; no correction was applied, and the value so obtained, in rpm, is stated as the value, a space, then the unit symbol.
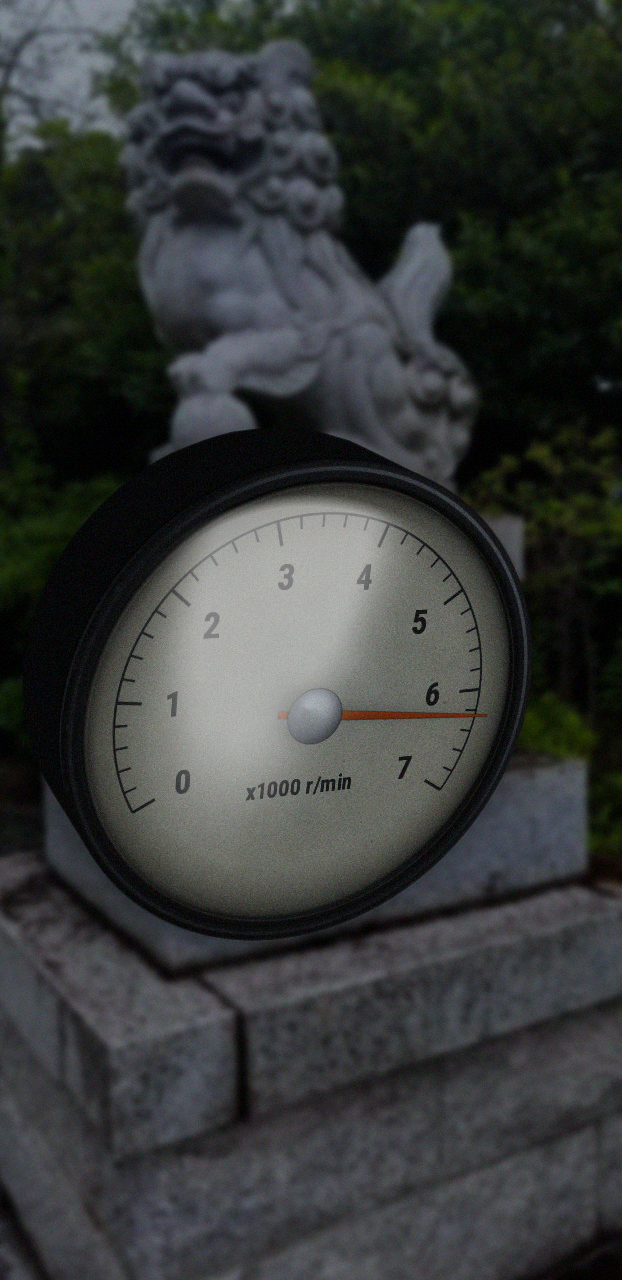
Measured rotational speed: 6200 rpm
